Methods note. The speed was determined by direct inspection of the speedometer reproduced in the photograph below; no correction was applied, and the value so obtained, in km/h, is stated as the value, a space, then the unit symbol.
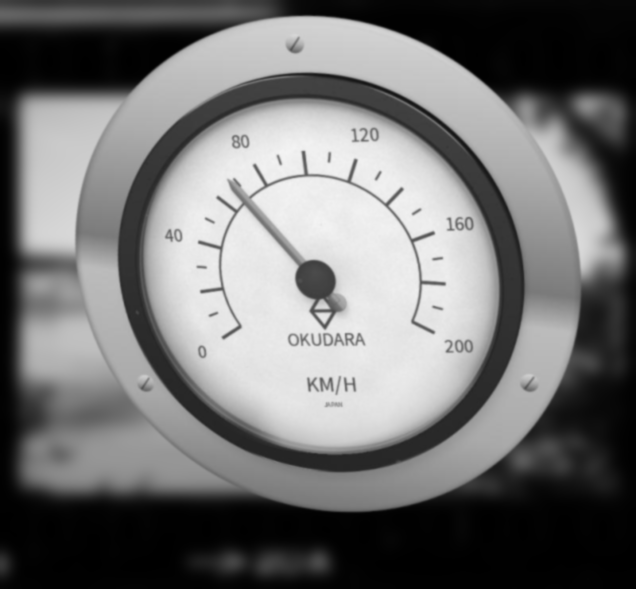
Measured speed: 70 km/h
